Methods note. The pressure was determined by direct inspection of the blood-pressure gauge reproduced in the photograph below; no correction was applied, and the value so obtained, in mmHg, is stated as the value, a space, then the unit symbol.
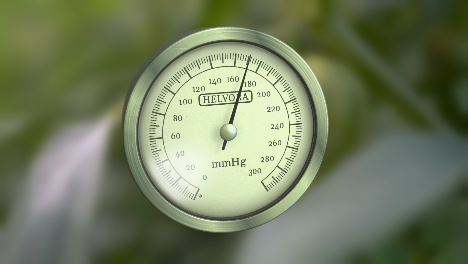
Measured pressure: 170 mmHg
